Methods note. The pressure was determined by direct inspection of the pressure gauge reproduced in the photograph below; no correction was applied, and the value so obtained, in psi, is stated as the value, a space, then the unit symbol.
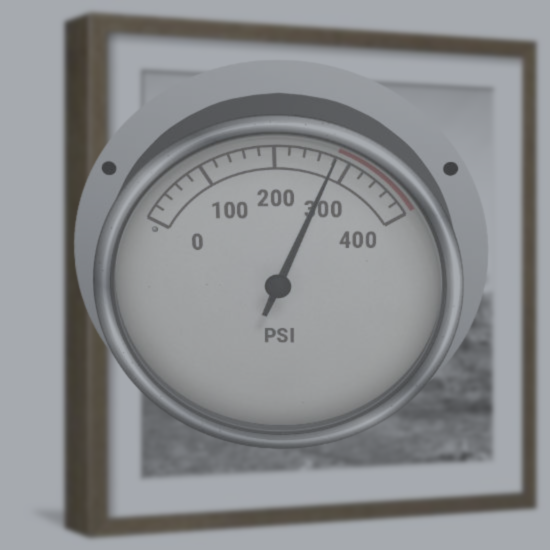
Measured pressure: 280 psi
